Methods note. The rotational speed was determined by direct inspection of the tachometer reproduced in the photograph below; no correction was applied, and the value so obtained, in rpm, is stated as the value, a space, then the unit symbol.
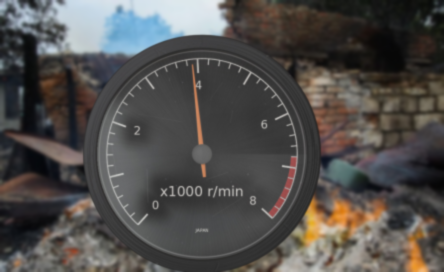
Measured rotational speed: 3900 rpm
